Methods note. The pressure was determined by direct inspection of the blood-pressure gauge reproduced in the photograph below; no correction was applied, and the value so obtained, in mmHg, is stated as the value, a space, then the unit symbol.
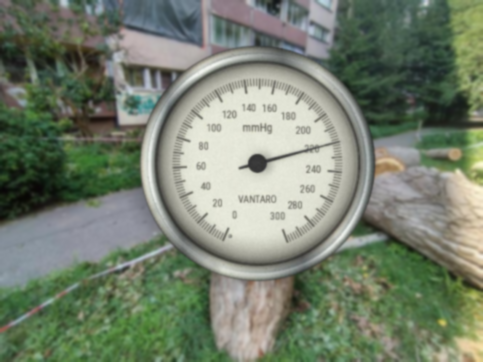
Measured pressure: 220 mmHg
